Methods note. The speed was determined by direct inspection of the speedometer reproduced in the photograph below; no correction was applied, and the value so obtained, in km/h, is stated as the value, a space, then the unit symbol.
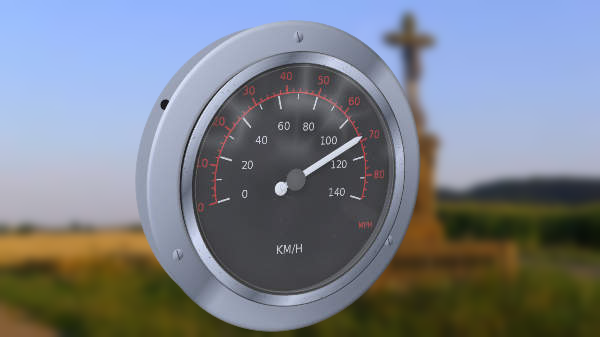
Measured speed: 110 km/h
